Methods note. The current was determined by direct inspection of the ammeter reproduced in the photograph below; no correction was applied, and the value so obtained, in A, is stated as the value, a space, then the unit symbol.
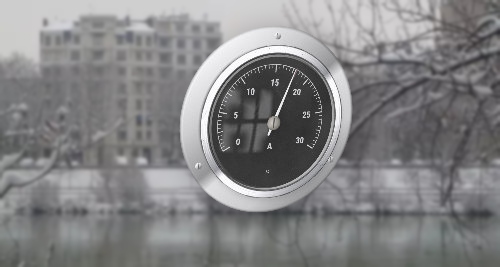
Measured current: 17.5 A
